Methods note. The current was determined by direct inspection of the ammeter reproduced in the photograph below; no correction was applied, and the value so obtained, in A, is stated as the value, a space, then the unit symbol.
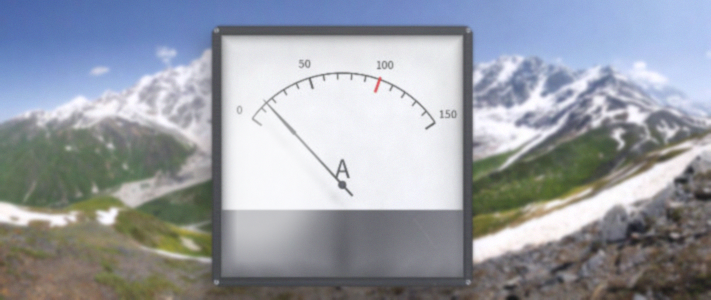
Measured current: 15 A
